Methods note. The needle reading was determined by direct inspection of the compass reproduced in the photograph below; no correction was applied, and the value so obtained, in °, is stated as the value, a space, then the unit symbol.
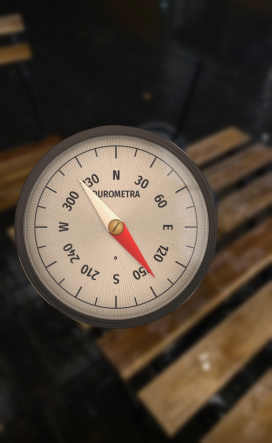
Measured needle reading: 142.5 °
